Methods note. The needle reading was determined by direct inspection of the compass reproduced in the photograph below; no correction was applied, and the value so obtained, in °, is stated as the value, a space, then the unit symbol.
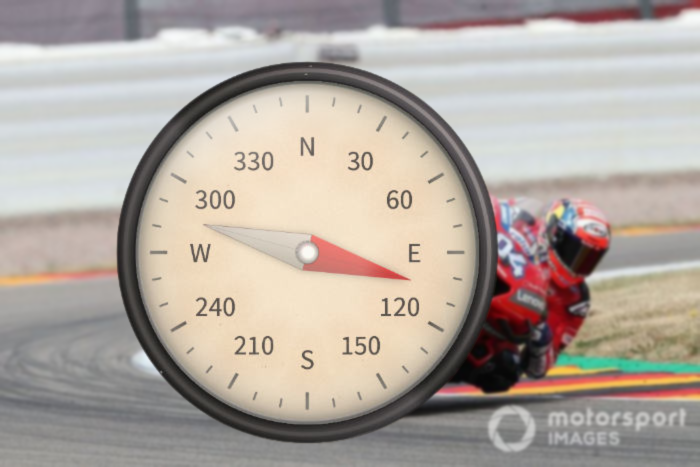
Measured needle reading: 105 °
